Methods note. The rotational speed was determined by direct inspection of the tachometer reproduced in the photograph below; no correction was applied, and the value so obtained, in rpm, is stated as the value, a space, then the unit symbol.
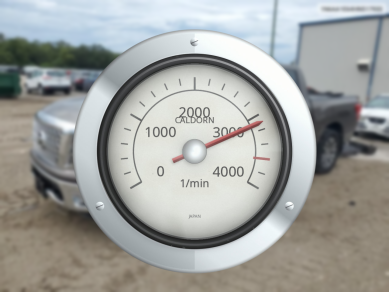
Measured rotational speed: 3100 rpm
